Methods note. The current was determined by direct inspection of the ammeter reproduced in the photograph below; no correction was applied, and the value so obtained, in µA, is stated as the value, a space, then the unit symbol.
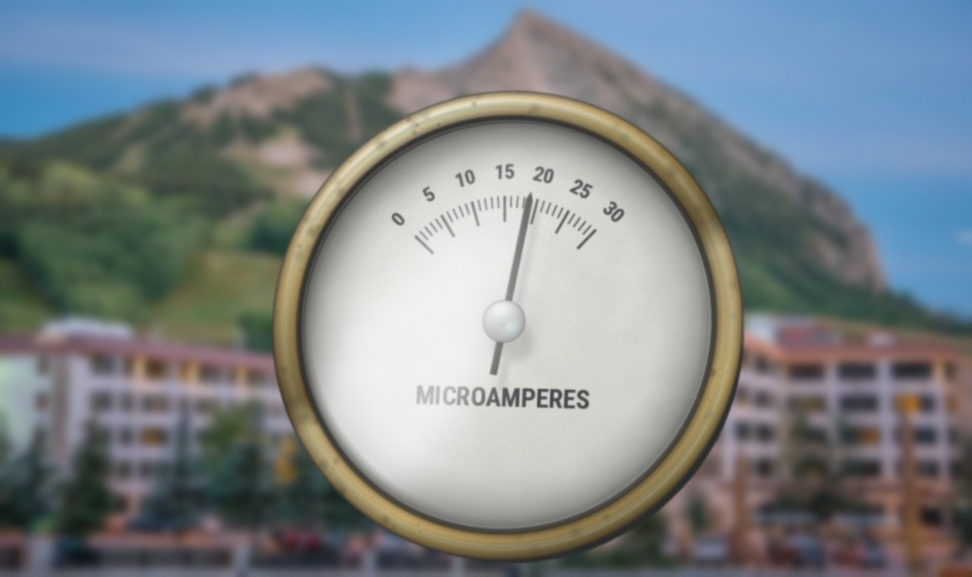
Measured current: 19 µA
